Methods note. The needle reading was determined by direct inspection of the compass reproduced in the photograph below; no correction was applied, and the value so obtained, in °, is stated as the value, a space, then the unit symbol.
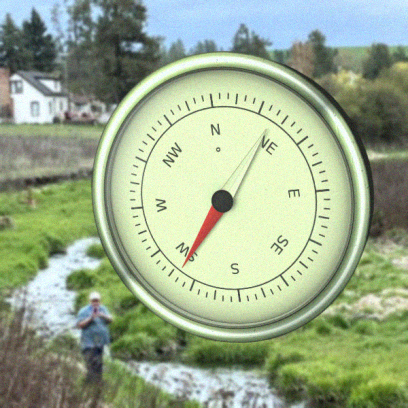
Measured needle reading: 220 °
